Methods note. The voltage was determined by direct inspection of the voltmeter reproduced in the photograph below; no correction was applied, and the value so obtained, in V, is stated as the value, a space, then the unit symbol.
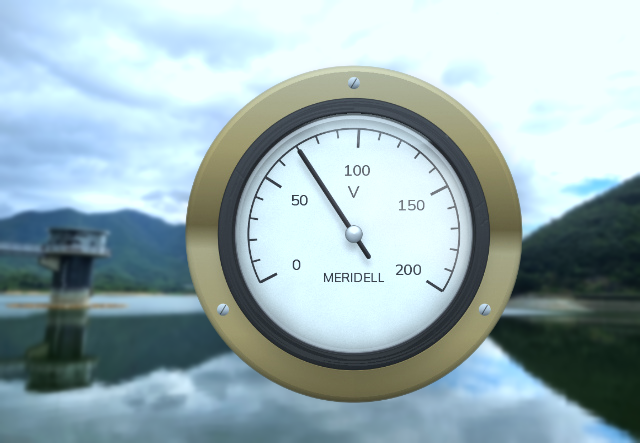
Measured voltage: 70 V
